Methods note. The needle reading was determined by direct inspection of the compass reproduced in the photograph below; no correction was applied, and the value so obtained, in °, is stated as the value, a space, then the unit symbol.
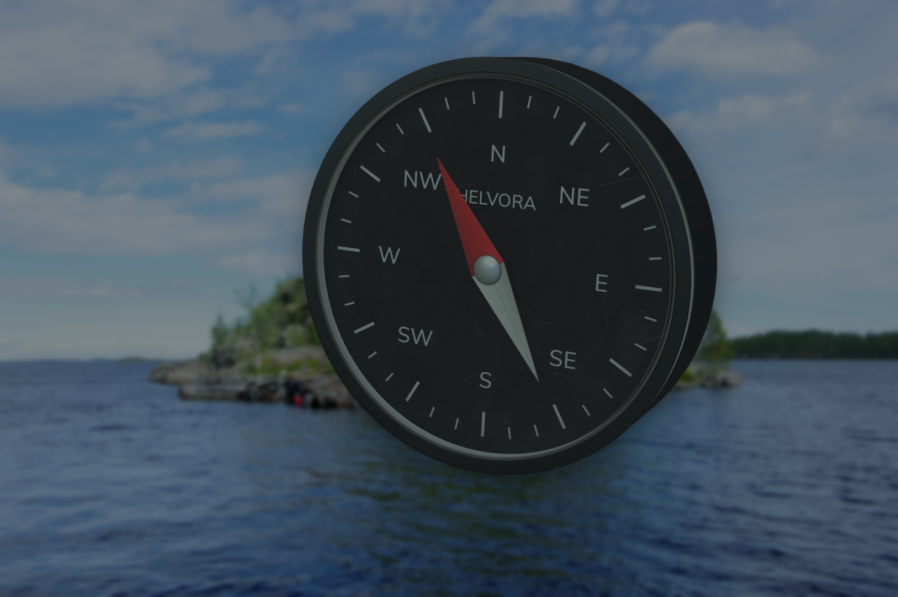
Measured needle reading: 330 °
